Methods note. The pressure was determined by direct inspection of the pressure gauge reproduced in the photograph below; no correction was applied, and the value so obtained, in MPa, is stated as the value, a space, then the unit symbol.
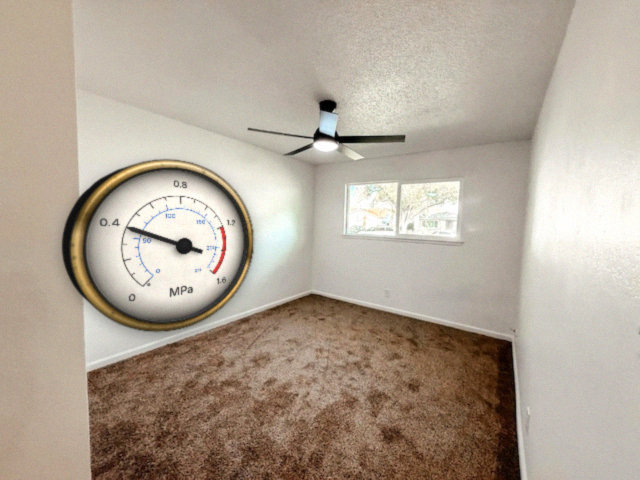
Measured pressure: 0.4 MPa
